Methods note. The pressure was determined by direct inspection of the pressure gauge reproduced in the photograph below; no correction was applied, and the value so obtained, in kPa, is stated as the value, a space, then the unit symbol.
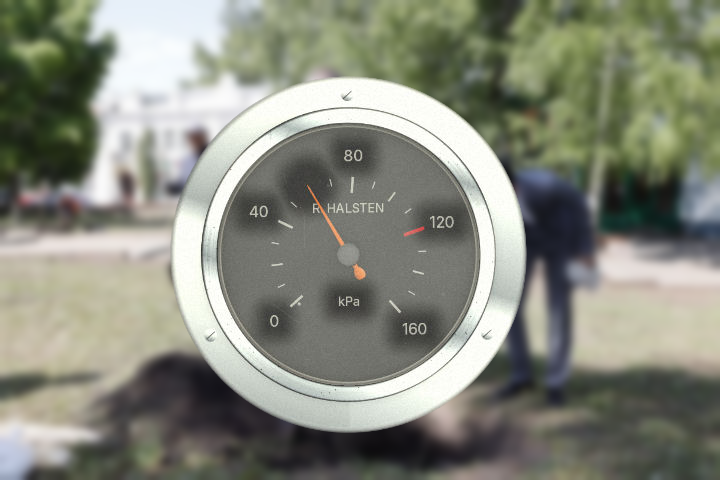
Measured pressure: 60 kPa
